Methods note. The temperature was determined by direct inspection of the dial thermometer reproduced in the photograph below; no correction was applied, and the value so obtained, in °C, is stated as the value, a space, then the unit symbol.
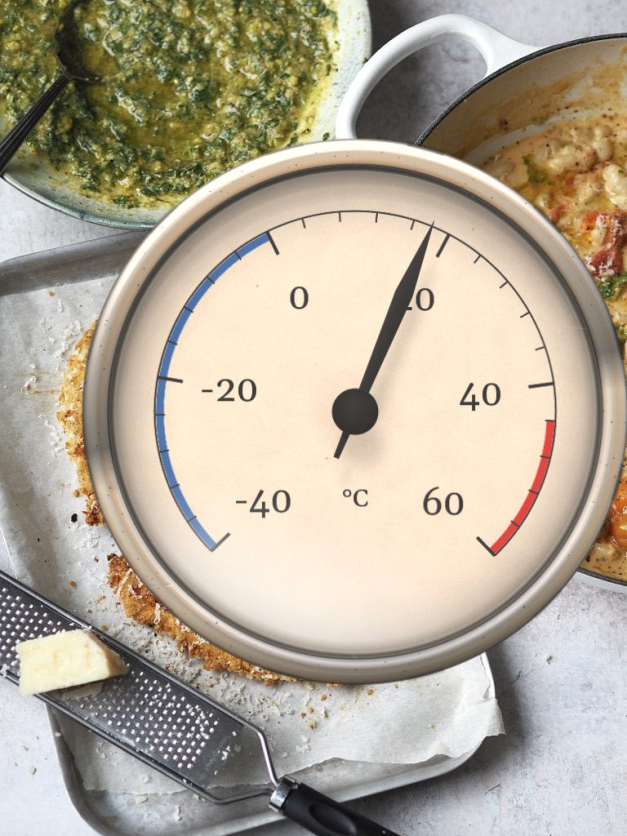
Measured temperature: 18 °C
